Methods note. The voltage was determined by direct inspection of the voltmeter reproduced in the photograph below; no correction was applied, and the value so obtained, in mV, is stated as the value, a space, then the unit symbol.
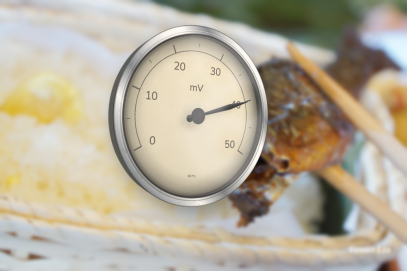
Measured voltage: 40 mV
